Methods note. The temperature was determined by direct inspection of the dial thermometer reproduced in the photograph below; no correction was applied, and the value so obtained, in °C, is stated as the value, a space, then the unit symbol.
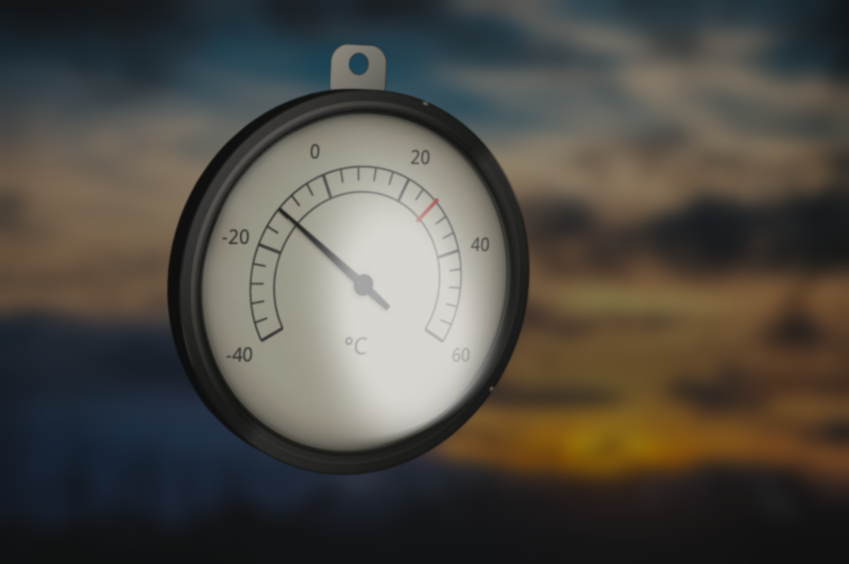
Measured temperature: -12 °C
